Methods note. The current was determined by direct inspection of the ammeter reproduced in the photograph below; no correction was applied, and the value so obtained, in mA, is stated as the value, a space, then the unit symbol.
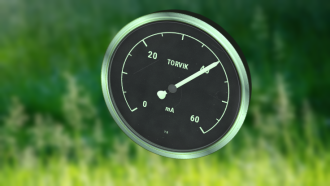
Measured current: 40 mA
